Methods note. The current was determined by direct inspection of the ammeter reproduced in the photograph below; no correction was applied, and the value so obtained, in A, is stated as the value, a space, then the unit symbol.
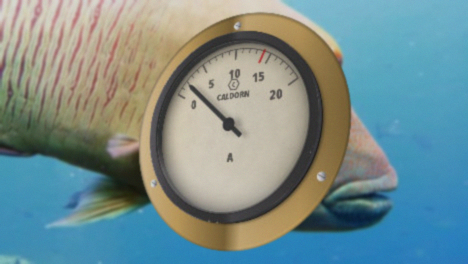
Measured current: 2 A
